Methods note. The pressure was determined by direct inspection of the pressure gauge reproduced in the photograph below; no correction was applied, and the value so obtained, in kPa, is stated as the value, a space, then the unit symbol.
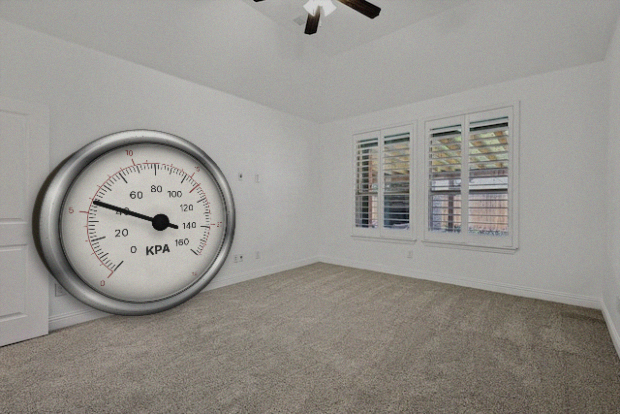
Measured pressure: 40 kPa
